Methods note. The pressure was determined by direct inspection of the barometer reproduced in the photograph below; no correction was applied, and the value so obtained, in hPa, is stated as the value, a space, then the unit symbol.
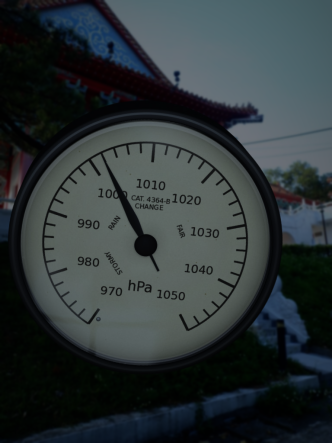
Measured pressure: 1002 hPa
